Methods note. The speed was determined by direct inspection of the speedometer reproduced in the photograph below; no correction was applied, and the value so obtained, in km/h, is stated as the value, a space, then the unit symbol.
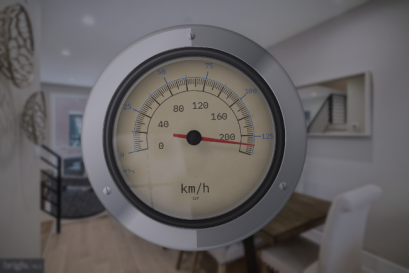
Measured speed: 210 km/h
